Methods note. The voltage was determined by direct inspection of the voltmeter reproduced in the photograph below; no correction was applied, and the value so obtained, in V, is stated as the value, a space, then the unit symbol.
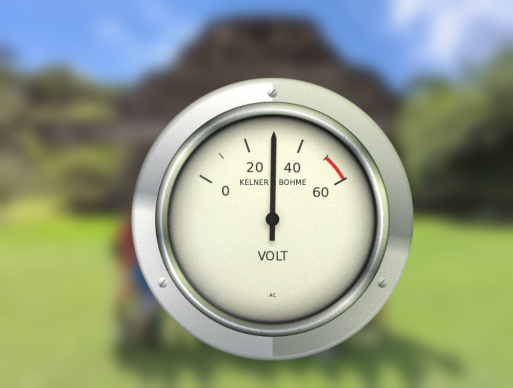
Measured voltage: 30 V
